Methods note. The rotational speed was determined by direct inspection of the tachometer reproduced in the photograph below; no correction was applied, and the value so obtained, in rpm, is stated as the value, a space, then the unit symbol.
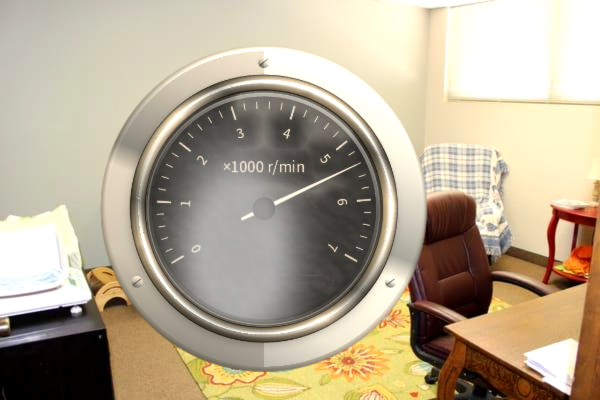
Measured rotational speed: 5400 rpm
